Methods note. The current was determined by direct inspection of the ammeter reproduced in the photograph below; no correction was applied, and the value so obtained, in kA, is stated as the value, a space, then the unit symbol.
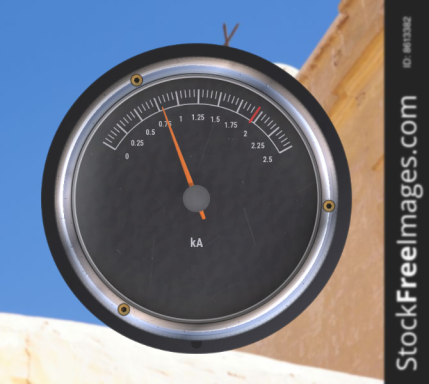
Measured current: 0.8 kA
